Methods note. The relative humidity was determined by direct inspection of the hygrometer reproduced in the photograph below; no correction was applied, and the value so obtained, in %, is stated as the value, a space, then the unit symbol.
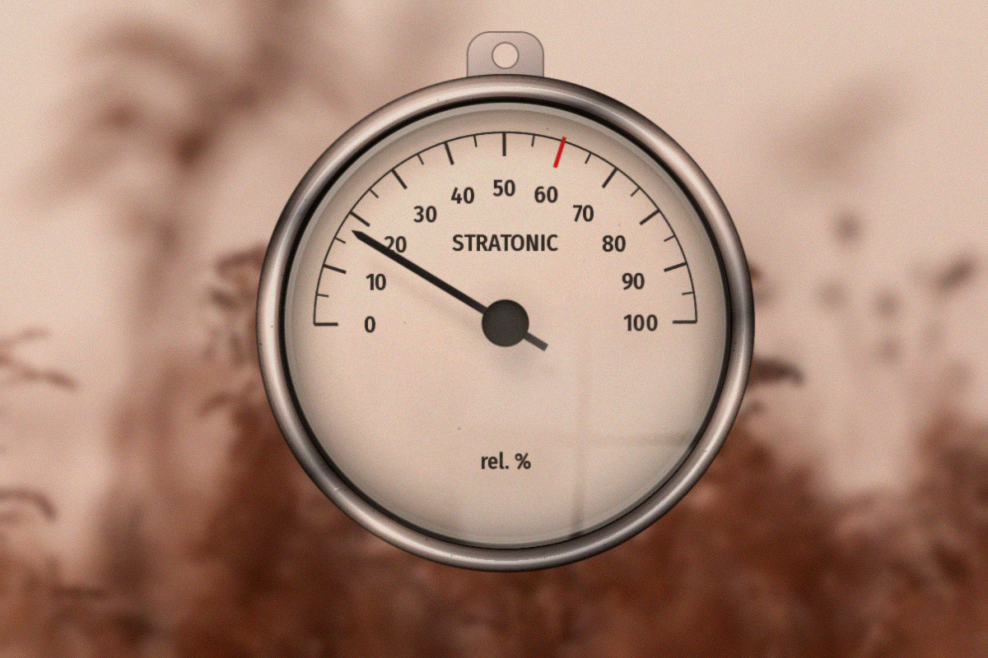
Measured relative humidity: 17.5 %
